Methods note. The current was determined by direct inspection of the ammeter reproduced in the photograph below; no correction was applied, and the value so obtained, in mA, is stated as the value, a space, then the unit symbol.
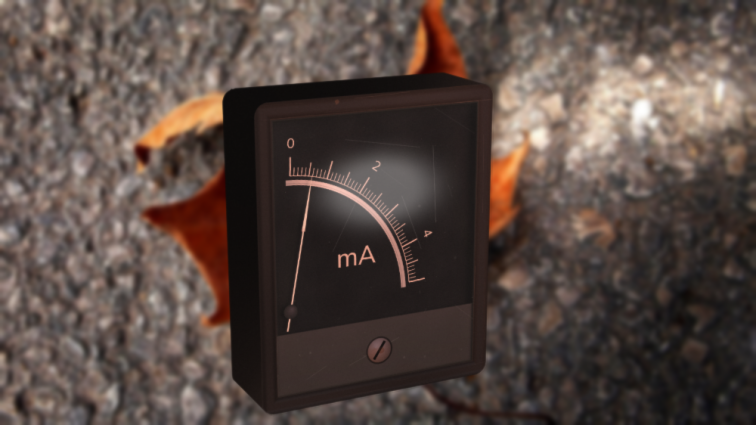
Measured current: 0.5 mA
